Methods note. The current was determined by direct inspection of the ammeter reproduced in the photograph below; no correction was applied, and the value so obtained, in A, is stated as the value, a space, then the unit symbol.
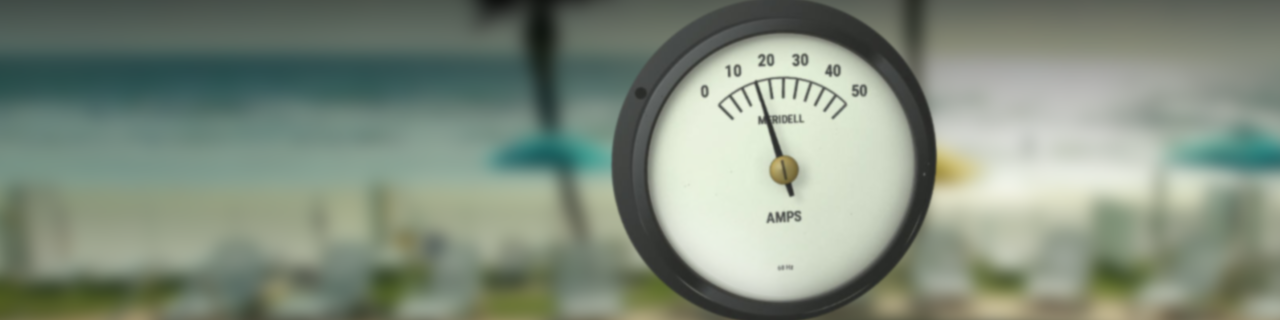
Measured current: 15 A
